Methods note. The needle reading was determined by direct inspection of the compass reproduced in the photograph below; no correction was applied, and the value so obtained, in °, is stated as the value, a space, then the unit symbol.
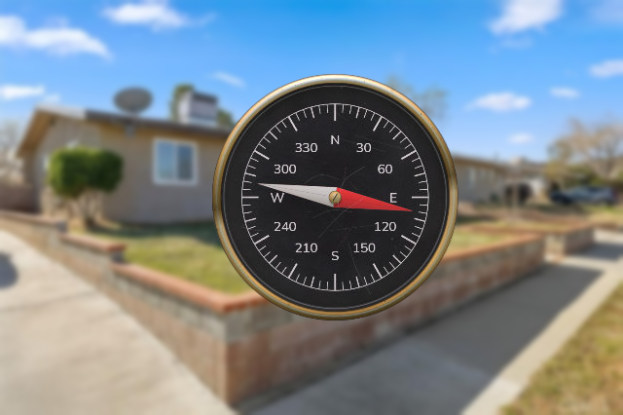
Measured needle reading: 100 °
